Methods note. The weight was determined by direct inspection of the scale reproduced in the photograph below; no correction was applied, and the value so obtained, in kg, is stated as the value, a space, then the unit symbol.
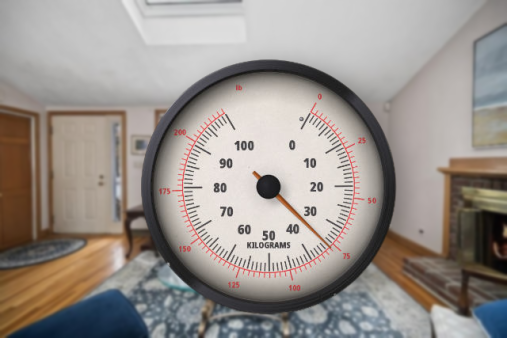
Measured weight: 35 kg
